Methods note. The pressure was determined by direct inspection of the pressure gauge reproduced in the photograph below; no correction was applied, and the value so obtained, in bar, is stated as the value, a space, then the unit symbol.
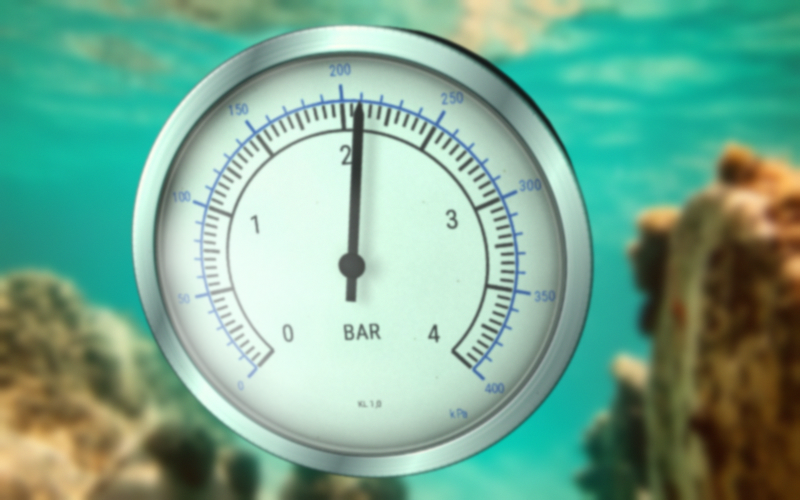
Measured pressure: 2.1 bar
